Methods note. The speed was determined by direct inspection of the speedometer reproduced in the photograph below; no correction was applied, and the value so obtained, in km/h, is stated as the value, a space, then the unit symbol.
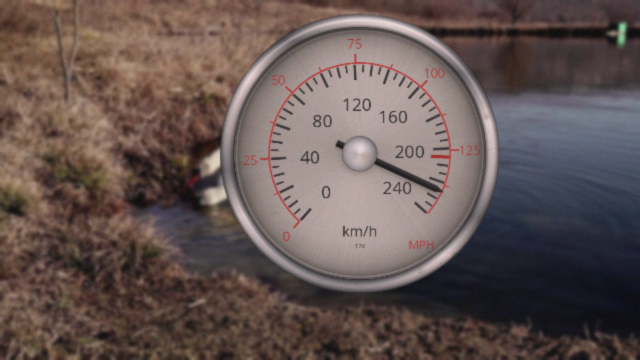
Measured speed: 225 km/h
